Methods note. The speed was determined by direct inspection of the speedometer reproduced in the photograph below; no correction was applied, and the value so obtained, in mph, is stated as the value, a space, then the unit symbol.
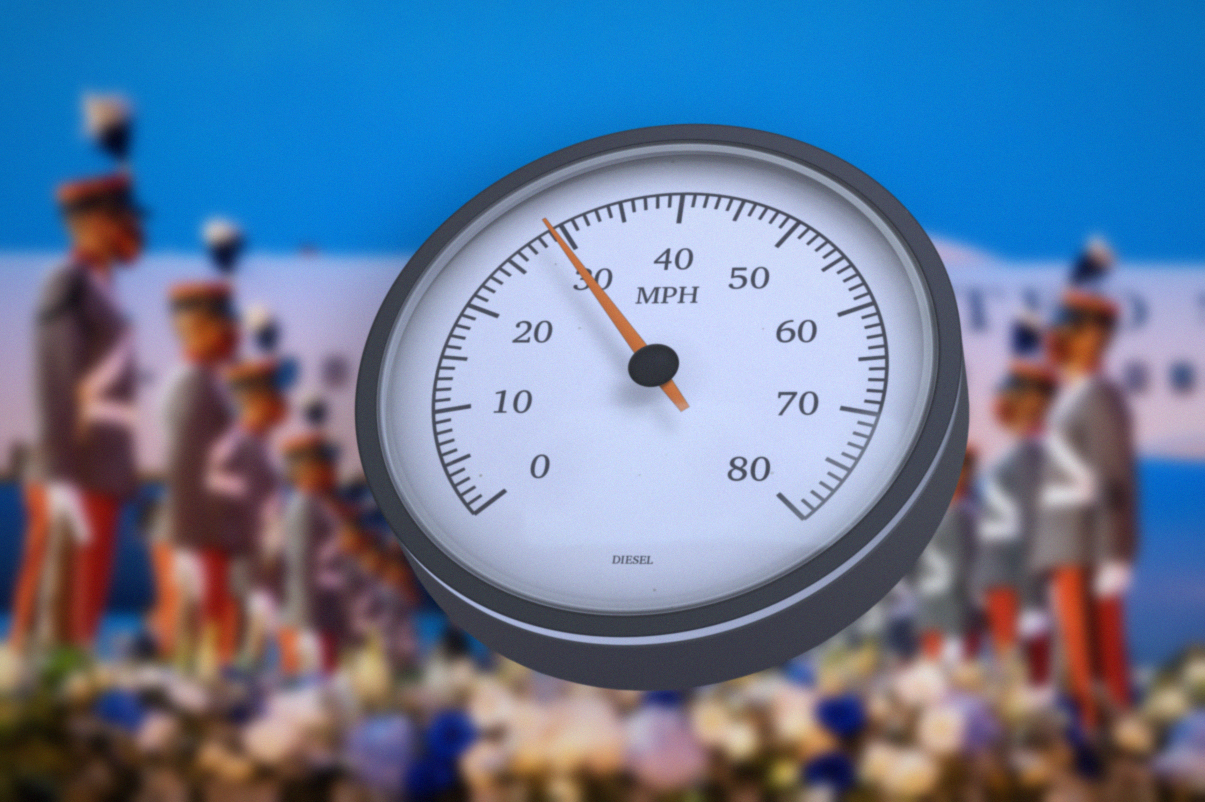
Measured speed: 29 mph
